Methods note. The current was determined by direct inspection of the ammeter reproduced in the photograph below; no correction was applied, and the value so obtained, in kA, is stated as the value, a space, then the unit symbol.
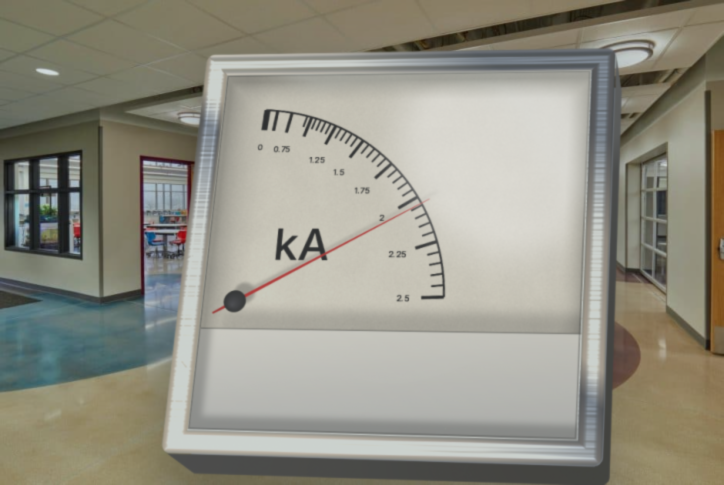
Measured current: 2.05 kA
